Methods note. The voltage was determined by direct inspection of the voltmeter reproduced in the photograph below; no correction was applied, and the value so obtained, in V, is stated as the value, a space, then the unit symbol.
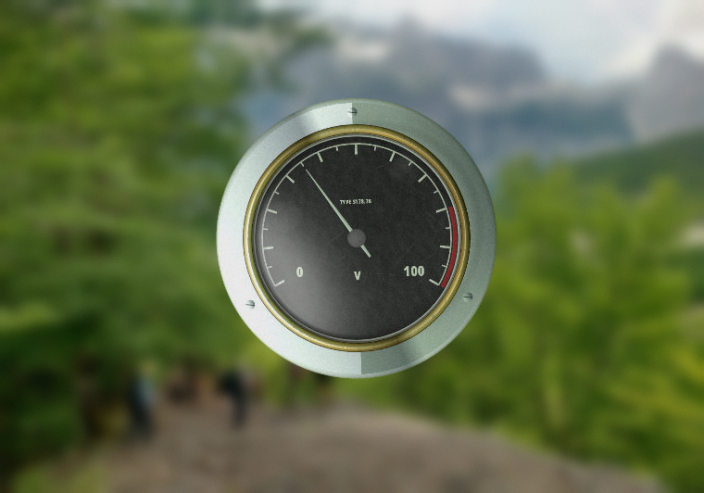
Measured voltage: 35 V
